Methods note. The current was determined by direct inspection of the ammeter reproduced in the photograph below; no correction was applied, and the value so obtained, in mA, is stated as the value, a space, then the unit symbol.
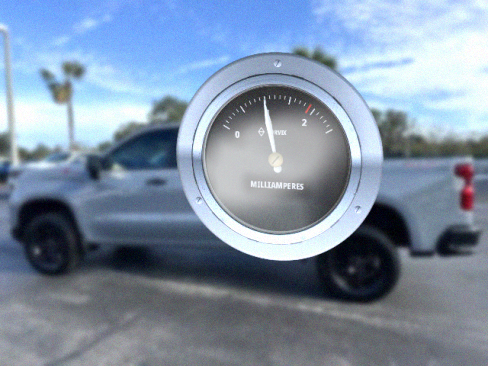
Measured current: 1 mA
